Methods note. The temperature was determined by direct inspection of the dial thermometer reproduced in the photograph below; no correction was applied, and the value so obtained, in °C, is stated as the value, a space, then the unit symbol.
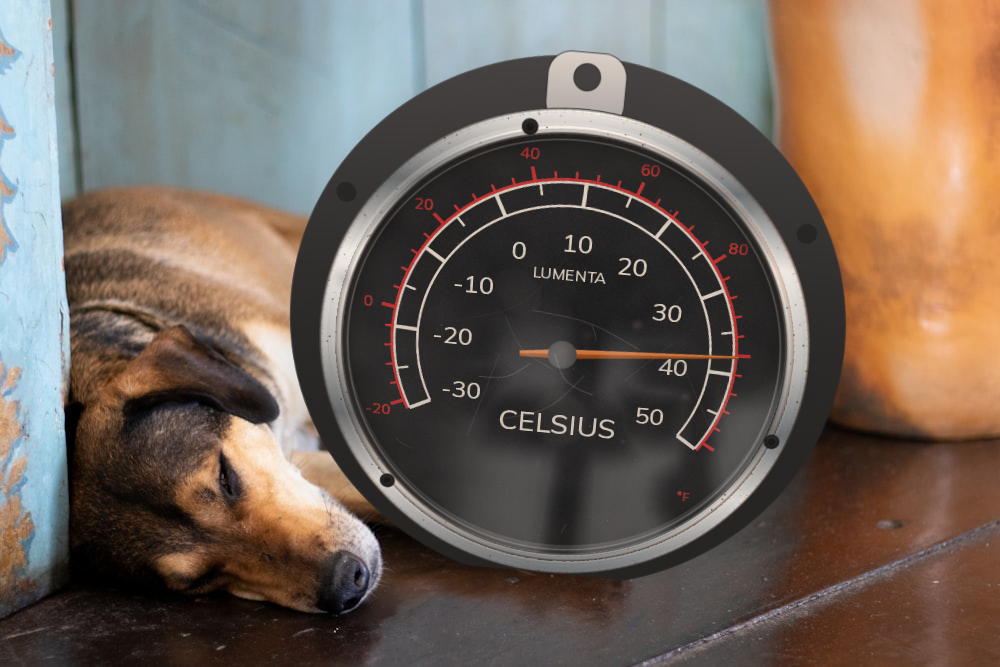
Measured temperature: 37.5 °C
